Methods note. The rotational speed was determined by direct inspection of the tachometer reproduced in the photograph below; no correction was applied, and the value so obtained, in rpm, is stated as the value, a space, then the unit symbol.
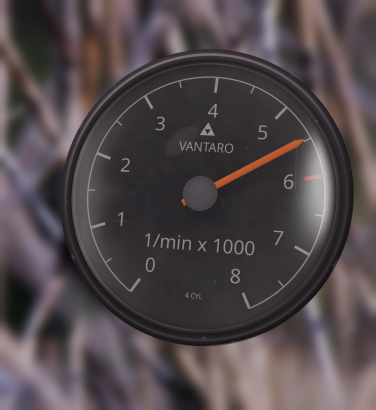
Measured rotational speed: 5500 rpm
